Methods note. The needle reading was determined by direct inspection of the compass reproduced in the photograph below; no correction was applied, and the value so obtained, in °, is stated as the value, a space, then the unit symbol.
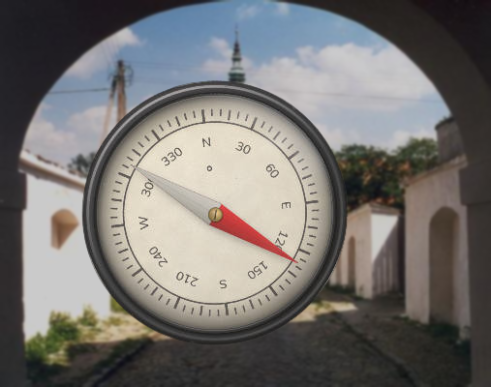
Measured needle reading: 127.5 °
